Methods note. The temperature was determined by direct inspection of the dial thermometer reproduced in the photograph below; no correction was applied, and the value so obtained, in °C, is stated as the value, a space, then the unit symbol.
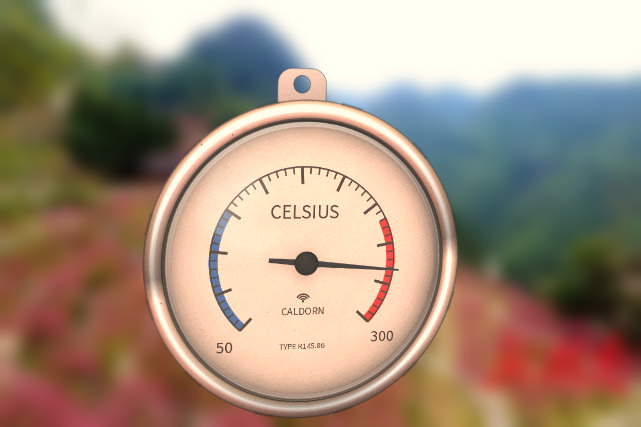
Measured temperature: 265 °C
